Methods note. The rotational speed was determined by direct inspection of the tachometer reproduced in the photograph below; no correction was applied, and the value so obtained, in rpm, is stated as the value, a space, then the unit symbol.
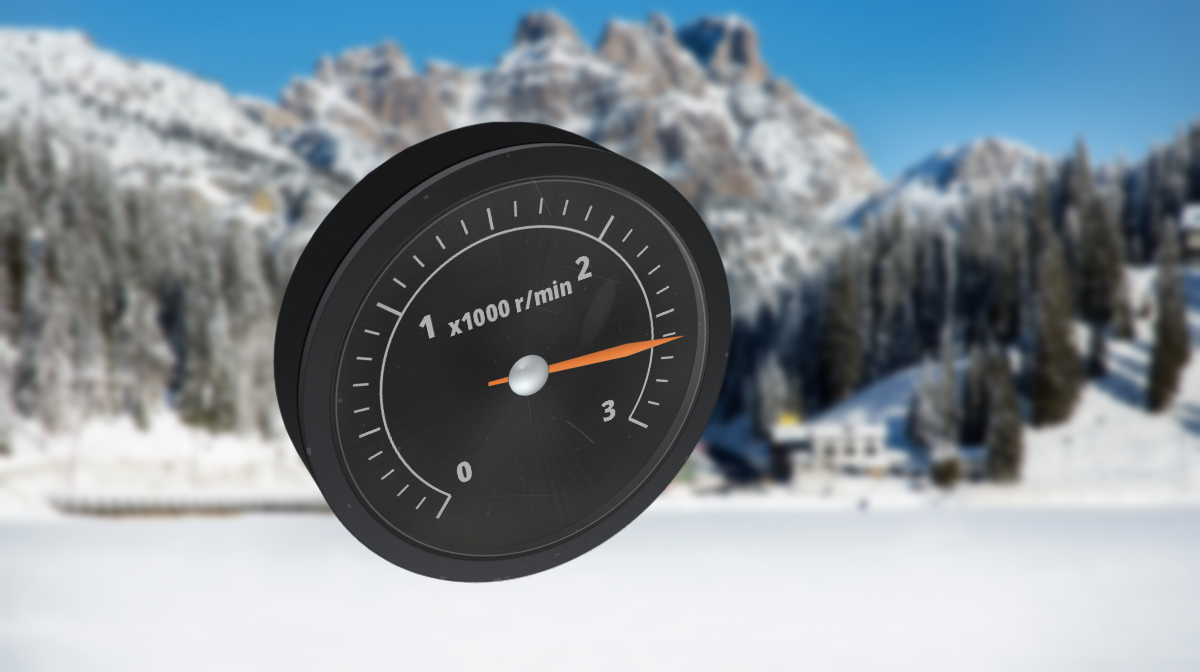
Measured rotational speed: 2600 rpm
